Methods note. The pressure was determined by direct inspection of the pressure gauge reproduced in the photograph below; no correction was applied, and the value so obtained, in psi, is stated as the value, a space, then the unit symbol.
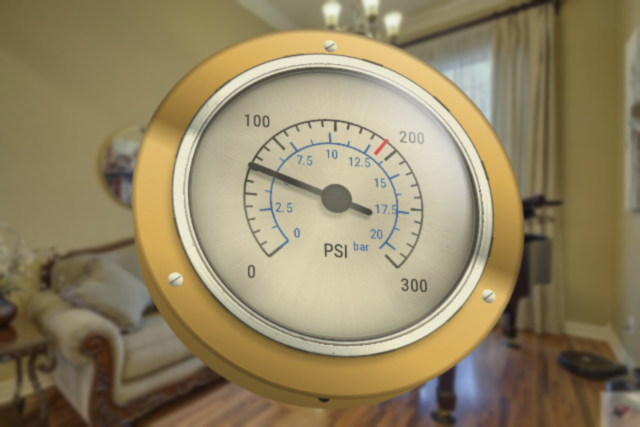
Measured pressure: 70 psi
